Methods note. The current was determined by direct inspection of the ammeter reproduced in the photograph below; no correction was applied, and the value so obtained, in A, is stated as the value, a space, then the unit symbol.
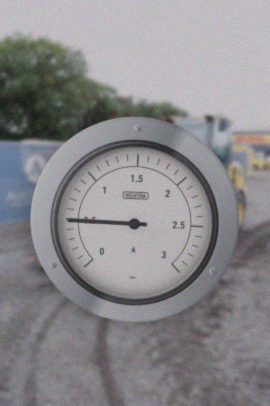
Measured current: 0.5 A
